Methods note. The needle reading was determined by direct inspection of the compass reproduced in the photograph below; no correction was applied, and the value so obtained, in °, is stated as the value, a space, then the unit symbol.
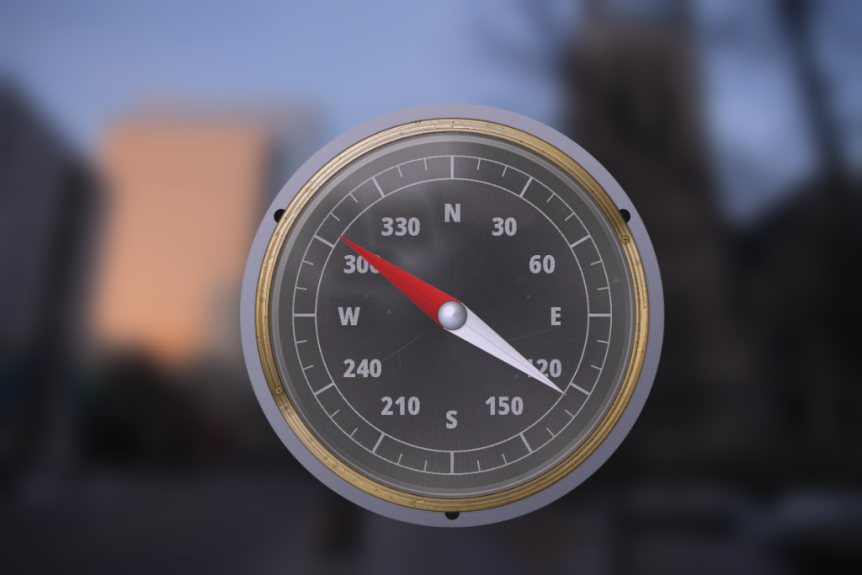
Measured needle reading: 305 °
